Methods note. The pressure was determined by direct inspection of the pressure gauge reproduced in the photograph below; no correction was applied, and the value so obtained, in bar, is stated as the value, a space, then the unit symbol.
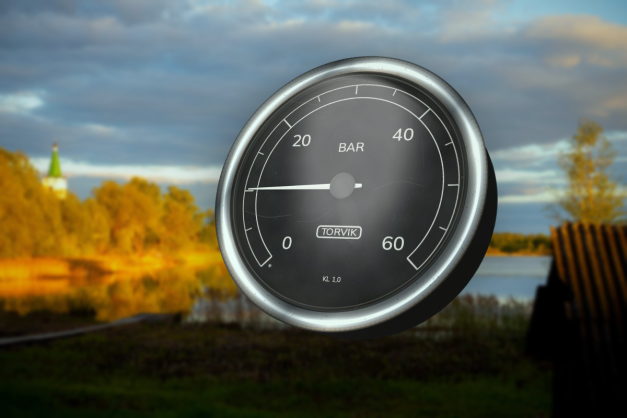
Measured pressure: 10 bar
